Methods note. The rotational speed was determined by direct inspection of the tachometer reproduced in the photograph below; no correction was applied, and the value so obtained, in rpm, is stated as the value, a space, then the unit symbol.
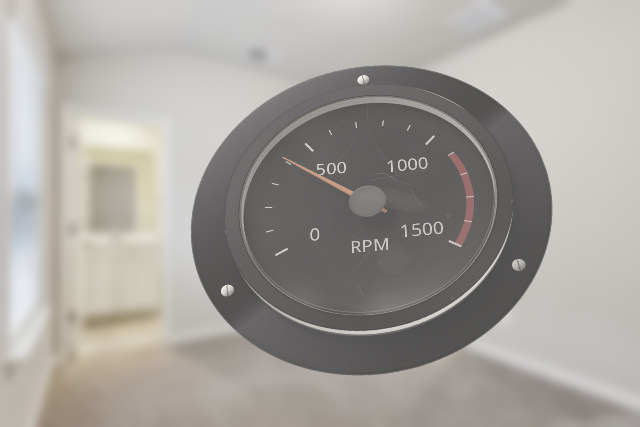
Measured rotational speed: 400 rpm
